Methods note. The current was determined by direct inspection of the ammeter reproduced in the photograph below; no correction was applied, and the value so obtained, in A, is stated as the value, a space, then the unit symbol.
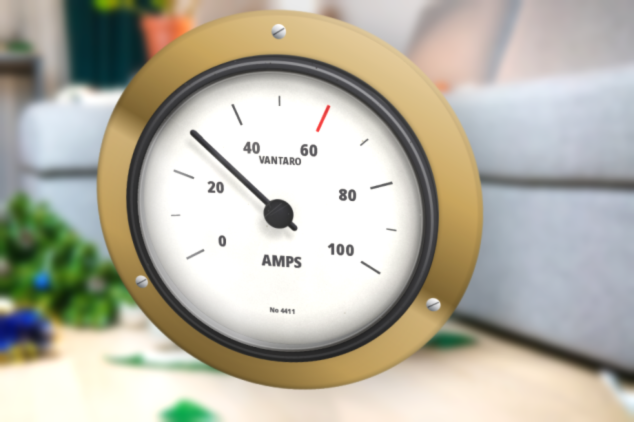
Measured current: 30 A
